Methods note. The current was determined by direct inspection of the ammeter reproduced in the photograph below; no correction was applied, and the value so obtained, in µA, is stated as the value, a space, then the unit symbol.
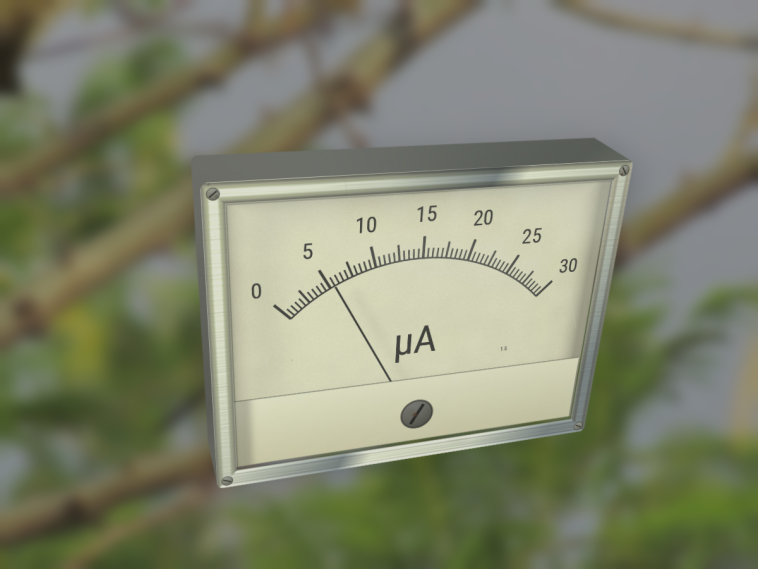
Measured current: 5.5 µA
